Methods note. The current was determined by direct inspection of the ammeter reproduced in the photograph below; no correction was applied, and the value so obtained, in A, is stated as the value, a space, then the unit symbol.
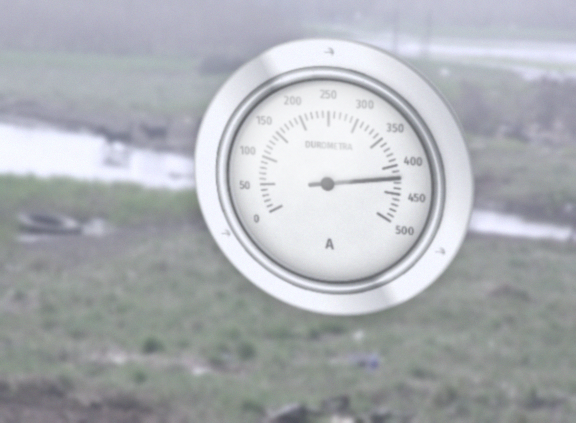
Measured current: 420 A
